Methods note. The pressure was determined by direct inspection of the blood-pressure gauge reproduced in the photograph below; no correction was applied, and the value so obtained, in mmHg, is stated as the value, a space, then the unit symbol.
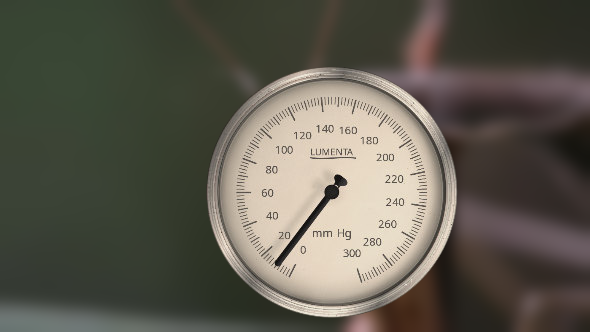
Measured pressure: 10 mmHg
